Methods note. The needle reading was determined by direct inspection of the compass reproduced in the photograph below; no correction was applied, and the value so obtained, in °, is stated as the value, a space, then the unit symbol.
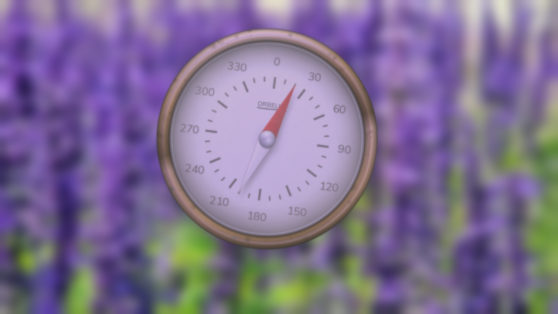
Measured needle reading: 20 °
